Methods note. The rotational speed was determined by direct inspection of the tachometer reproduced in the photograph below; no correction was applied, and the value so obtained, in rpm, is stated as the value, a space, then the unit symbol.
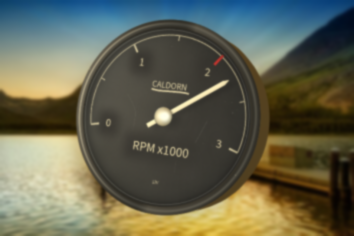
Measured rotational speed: 2250 rpm
